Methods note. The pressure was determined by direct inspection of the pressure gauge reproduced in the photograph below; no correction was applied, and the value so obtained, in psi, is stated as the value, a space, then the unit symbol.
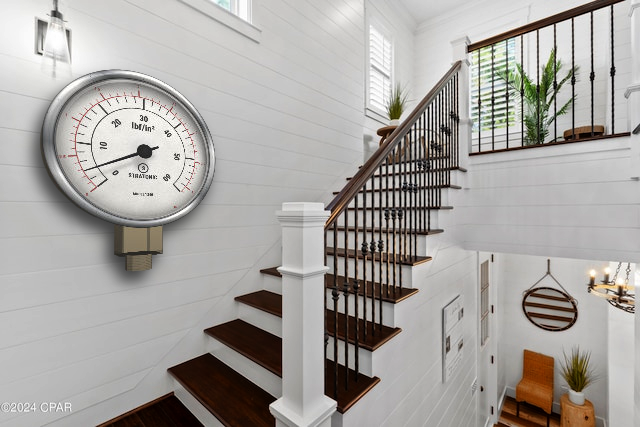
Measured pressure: 4 psi
